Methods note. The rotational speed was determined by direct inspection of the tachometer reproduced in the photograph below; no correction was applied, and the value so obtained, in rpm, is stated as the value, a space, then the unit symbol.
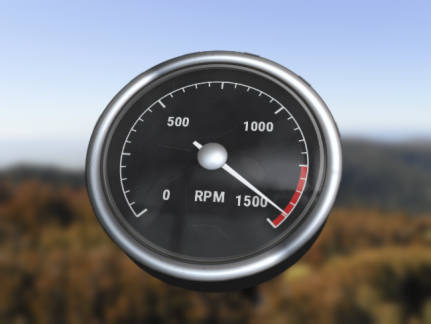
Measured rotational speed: 1450 rpm
